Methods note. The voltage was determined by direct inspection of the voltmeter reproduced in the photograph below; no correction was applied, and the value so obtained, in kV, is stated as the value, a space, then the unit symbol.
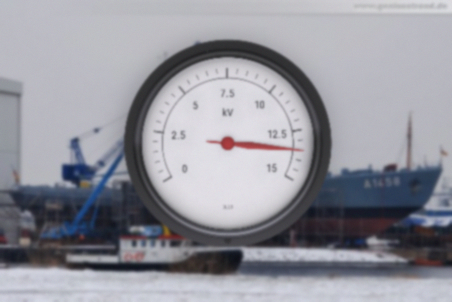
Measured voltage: 13.5 kV
